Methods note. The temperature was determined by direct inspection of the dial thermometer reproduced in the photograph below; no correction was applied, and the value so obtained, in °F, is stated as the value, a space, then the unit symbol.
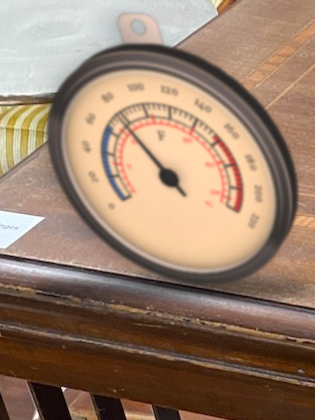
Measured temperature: 80 °F
